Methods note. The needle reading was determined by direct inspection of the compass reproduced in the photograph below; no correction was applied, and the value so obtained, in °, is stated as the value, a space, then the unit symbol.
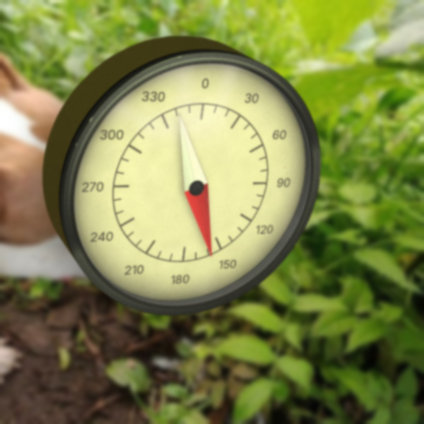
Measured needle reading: 160 °
